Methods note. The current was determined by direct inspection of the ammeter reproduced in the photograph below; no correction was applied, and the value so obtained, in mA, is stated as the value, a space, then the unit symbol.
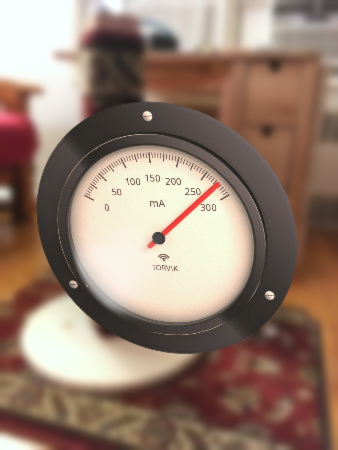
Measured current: 275 mA
